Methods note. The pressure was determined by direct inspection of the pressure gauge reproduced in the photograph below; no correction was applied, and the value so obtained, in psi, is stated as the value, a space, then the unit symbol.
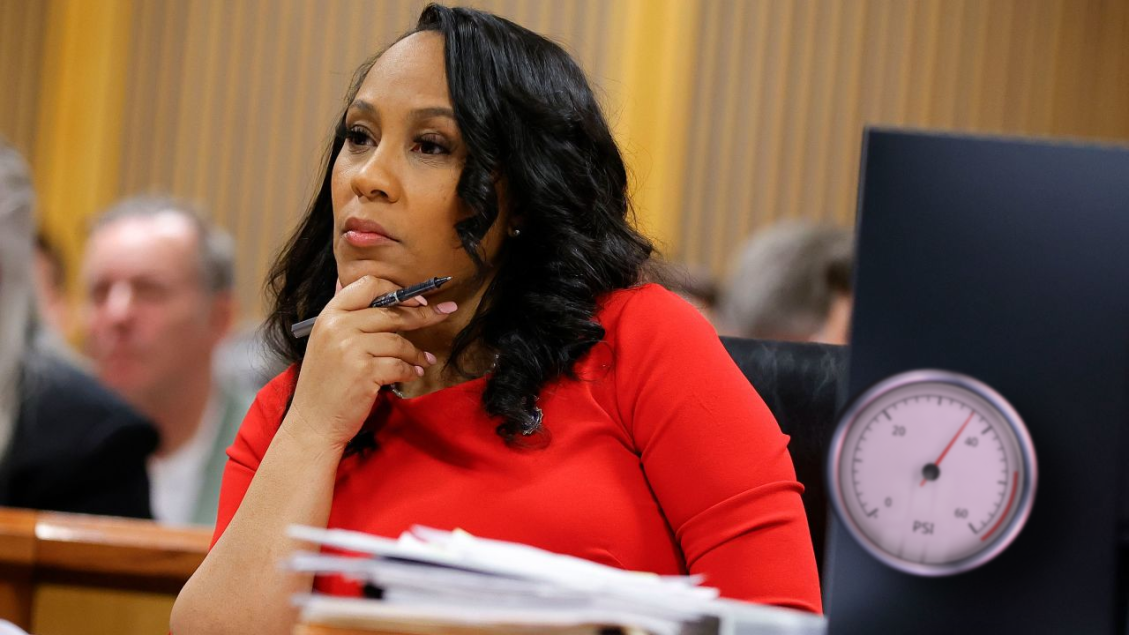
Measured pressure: 36 psi
